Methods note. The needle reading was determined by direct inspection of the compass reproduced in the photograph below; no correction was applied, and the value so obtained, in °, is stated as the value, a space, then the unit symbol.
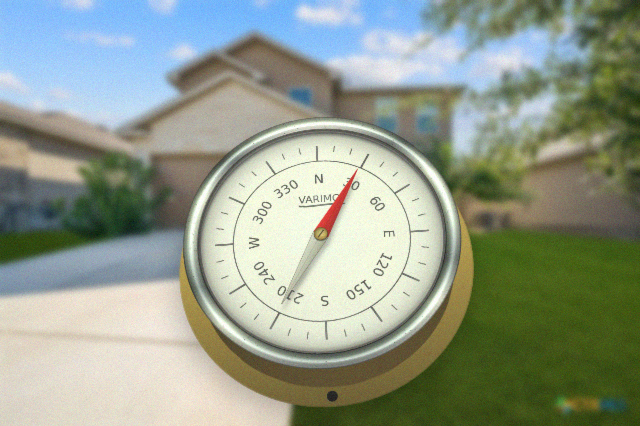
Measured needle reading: 30 °
